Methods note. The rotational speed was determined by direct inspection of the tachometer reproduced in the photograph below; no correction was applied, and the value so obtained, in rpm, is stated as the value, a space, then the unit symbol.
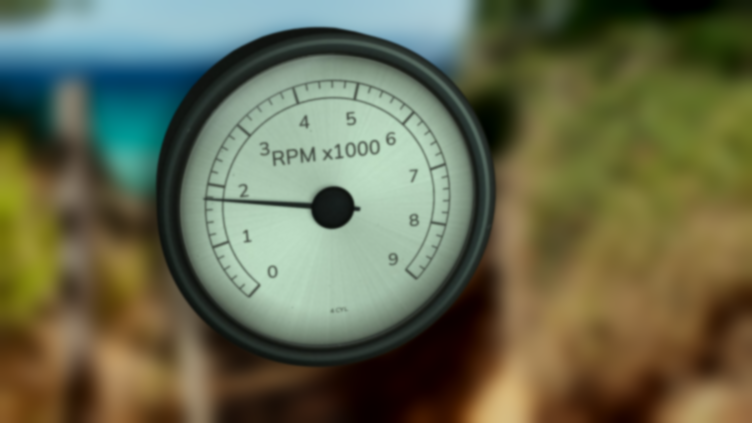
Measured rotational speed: 1800 rpm
